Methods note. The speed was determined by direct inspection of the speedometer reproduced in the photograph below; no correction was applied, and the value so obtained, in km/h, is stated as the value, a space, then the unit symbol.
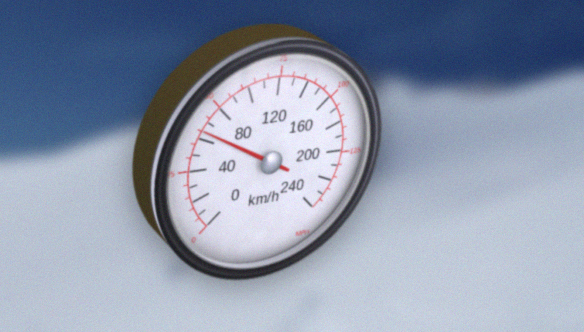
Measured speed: 65 km/h
